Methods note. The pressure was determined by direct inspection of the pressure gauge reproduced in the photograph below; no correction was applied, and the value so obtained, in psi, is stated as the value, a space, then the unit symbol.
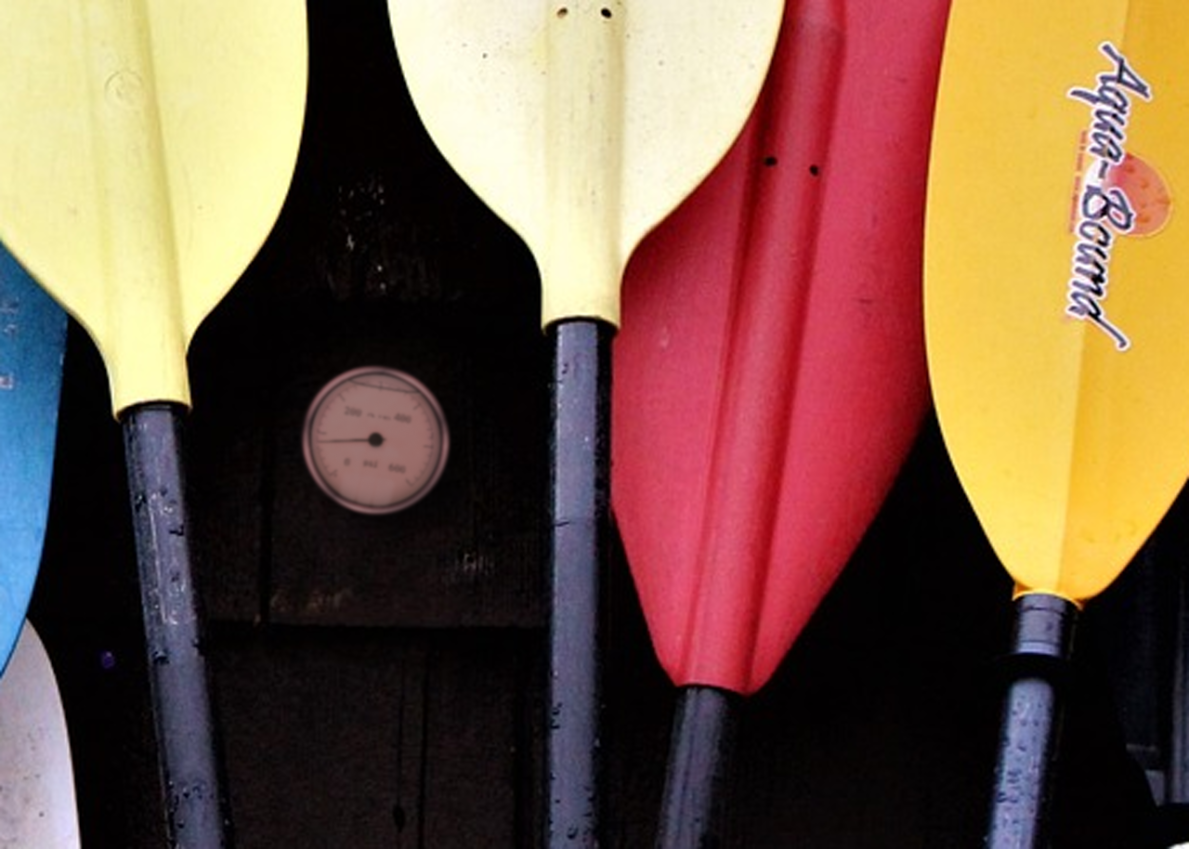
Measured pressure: 80 psi
